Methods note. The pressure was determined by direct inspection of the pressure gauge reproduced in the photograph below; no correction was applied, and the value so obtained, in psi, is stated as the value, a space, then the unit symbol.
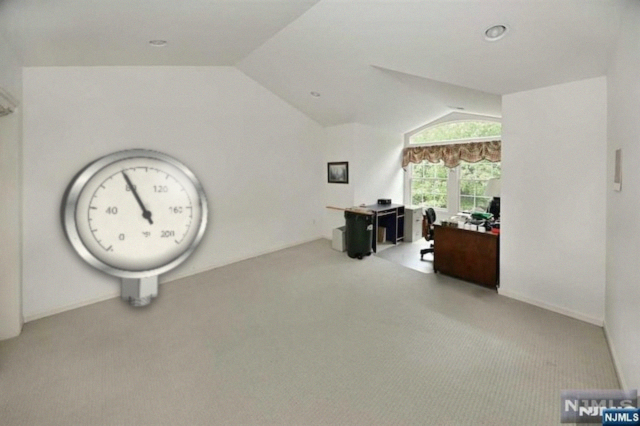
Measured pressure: 80 psi
